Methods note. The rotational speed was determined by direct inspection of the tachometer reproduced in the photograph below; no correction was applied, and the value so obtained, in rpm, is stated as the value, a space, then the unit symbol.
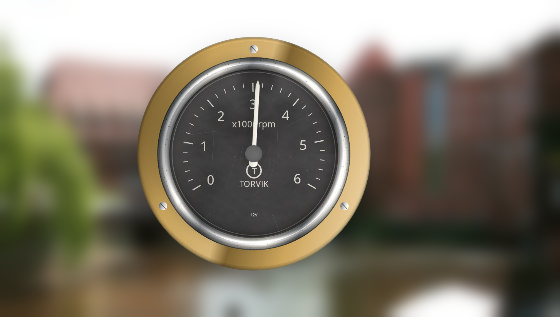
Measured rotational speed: 3100 rpm
